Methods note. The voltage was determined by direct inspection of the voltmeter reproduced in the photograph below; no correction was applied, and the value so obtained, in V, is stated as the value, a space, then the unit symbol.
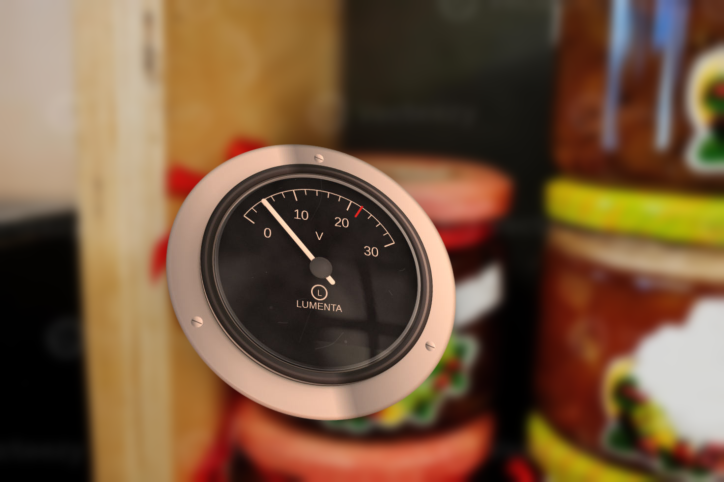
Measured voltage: 4 V
